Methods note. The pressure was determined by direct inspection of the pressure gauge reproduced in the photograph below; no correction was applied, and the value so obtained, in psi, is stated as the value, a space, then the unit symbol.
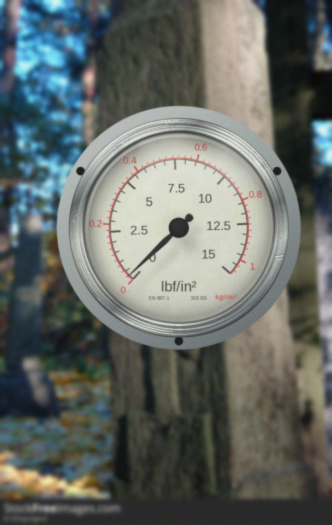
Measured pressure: 0.25 psi
